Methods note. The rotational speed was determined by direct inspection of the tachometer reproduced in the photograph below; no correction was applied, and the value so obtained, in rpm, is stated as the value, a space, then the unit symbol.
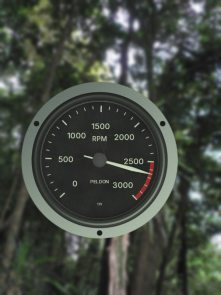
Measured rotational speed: 2650 rpm
